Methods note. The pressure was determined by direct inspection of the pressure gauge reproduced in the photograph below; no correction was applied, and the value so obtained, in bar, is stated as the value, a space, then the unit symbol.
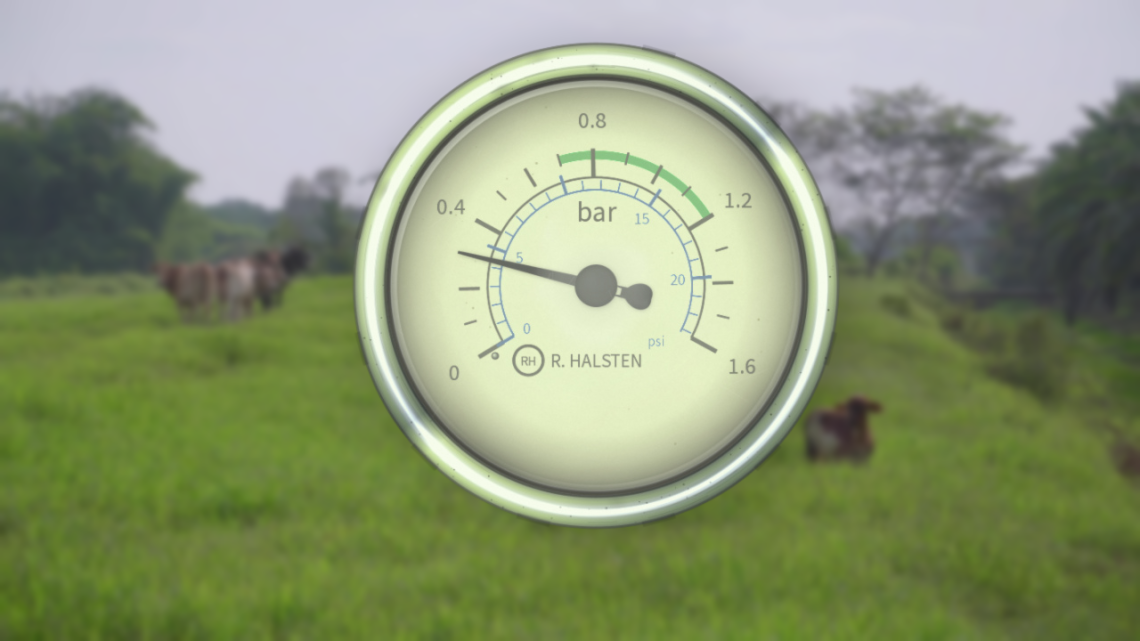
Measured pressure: 0.3 bar
